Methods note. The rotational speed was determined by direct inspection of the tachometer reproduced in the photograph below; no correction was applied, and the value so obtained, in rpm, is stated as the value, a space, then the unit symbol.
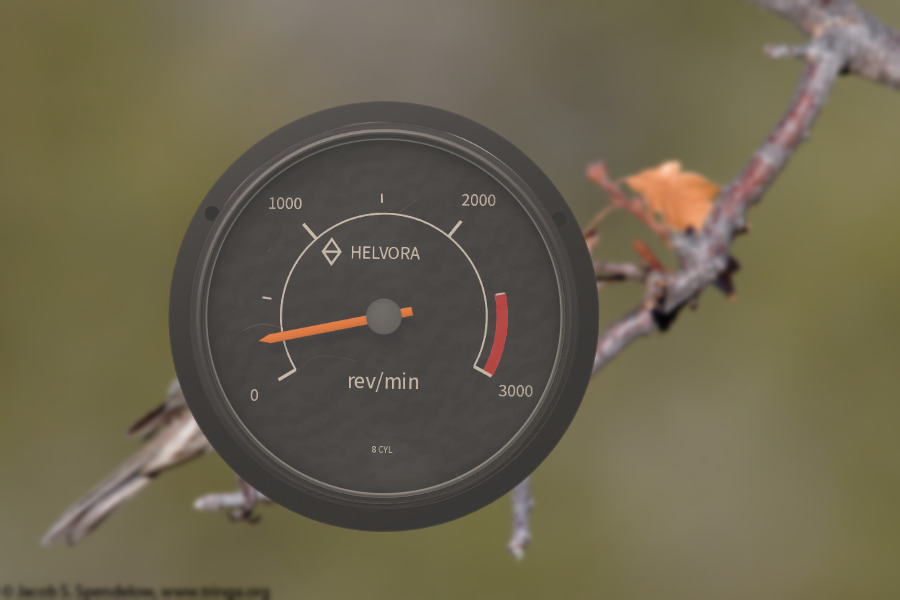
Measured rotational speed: 250 rpm
